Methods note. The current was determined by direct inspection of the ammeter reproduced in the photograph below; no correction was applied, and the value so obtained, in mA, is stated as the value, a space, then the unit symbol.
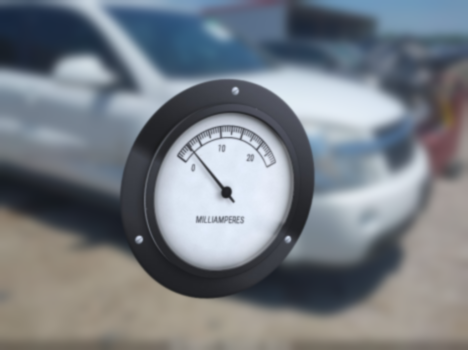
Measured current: 2.5 mA
